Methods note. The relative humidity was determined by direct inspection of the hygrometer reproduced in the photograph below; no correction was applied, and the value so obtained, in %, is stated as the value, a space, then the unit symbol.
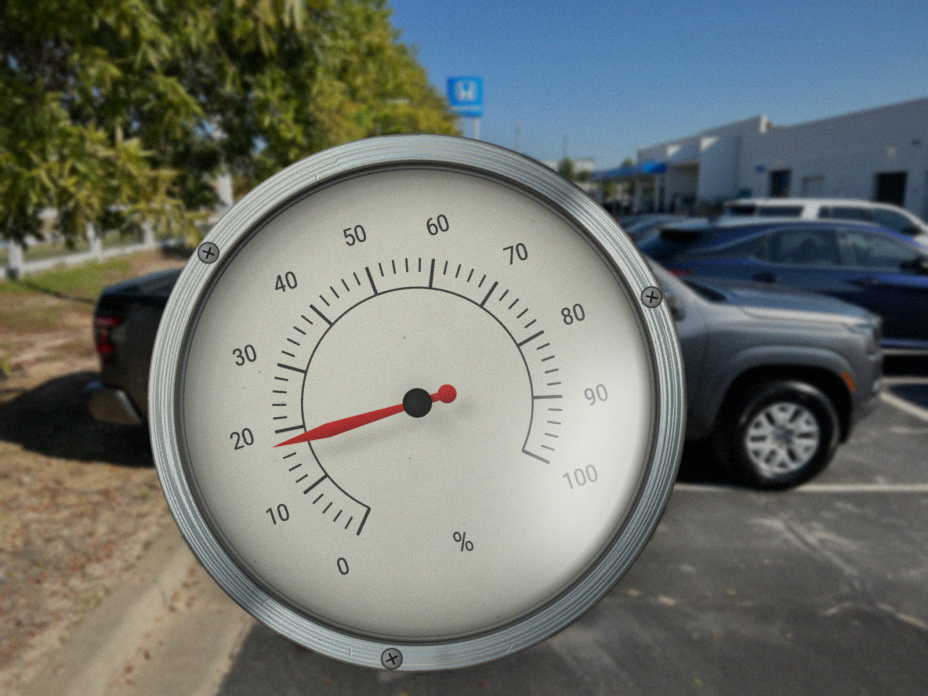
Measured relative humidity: 18 %
